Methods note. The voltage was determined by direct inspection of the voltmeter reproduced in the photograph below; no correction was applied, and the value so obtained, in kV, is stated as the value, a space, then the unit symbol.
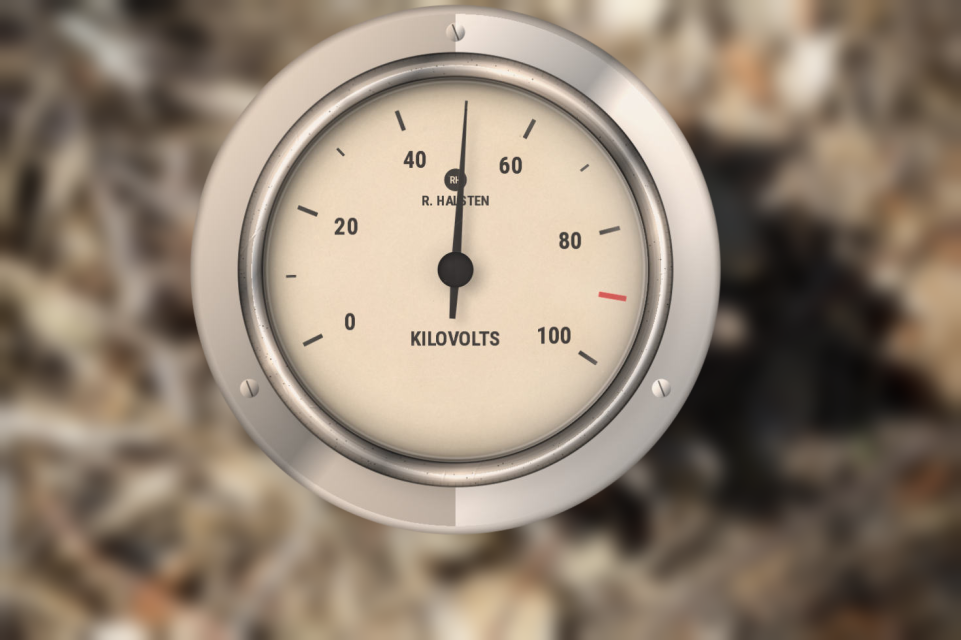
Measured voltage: 50 kV
